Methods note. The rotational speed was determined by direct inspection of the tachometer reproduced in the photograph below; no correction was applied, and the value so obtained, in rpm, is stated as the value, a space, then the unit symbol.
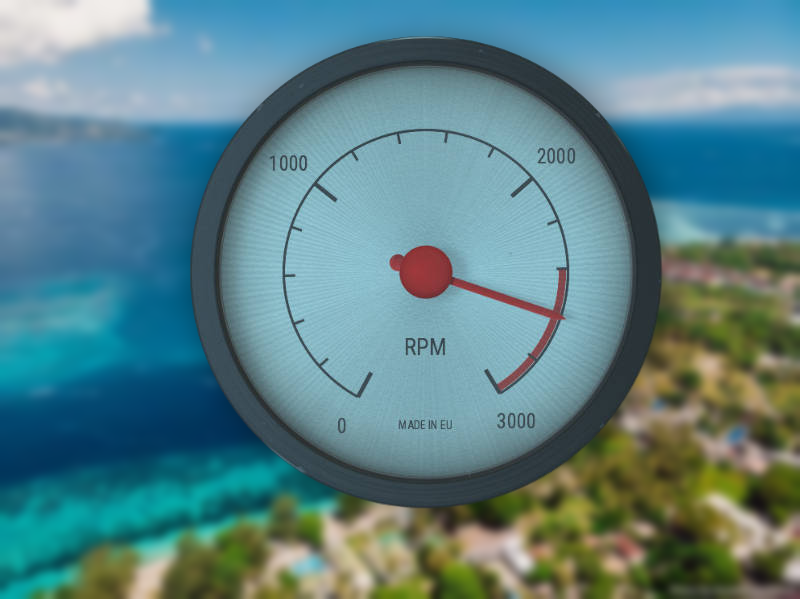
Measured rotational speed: 2600 rpm
